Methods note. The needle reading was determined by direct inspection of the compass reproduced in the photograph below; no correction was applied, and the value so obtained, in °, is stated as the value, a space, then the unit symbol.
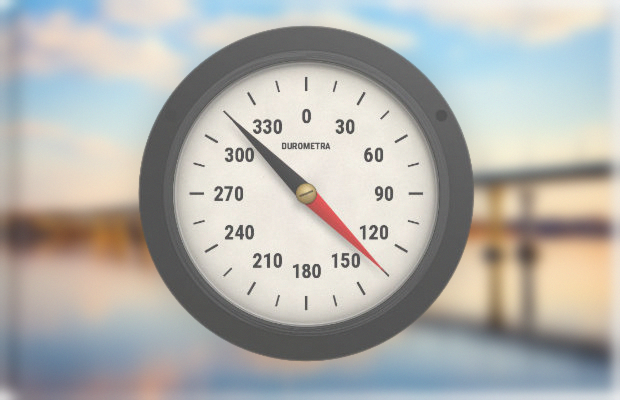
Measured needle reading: 135 °
